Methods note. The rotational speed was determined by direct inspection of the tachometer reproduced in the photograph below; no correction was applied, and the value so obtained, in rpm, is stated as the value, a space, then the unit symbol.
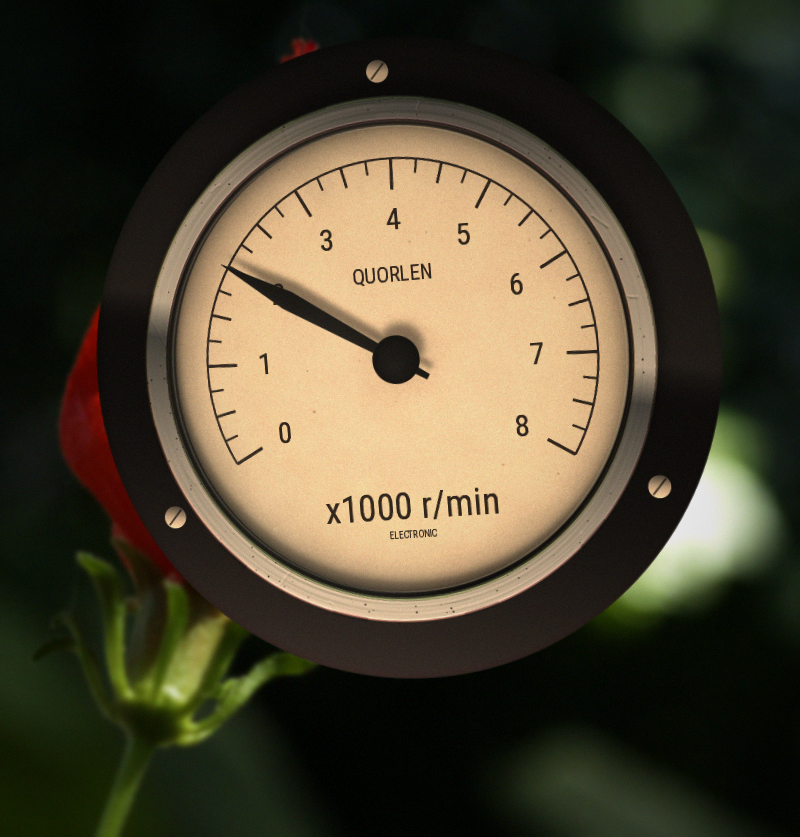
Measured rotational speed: 2000 rpm
